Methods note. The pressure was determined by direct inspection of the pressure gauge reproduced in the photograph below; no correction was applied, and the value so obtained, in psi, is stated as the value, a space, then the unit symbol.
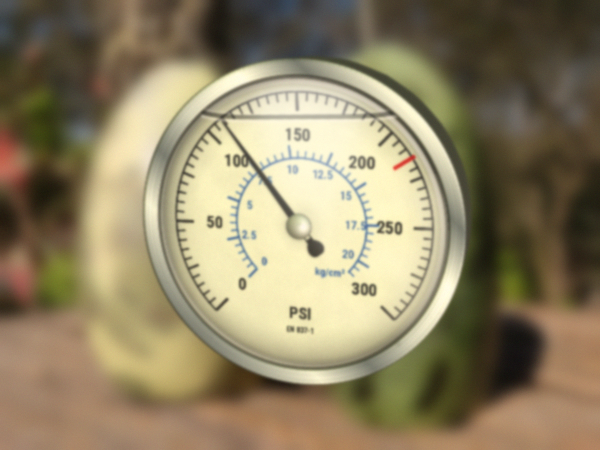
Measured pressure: 110 psi
